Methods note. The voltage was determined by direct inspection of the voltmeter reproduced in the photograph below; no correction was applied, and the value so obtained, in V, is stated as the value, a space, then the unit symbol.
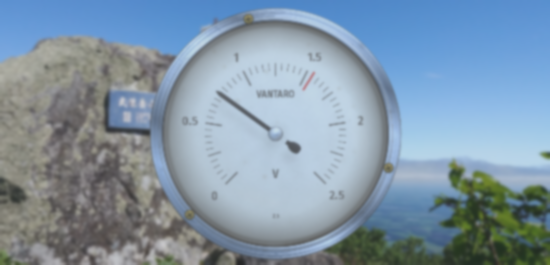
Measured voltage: 0.75 V
